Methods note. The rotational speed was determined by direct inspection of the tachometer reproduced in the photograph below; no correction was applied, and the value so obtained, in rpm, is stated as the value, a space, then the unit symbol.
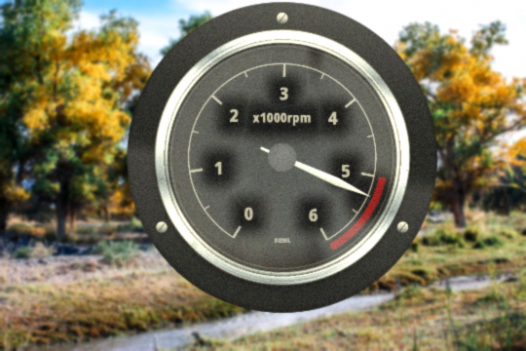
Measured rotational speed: 5250 rpm
